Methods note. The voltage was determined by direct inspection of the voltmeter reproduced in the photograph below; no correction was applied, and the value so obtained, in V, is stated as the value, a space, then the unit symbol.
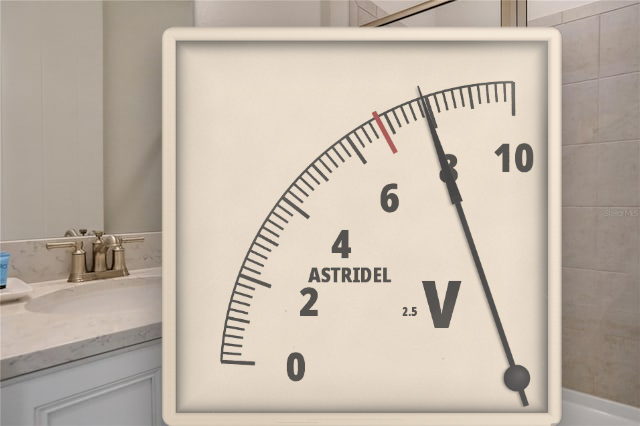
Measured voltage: 7.9 V
